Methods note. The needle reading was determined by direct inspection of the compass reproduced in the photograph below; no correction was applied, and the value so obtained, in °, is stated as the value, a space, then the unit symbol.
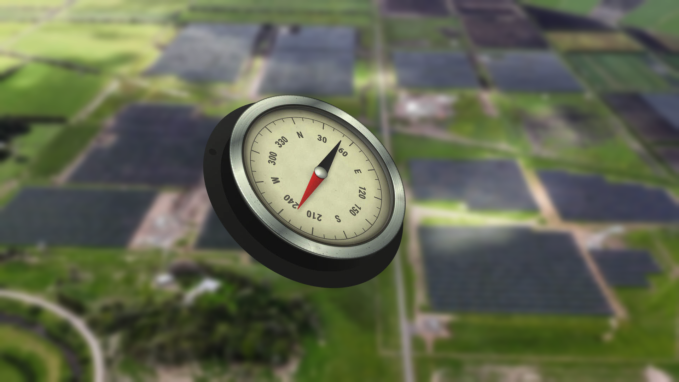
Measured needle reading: 230 °
